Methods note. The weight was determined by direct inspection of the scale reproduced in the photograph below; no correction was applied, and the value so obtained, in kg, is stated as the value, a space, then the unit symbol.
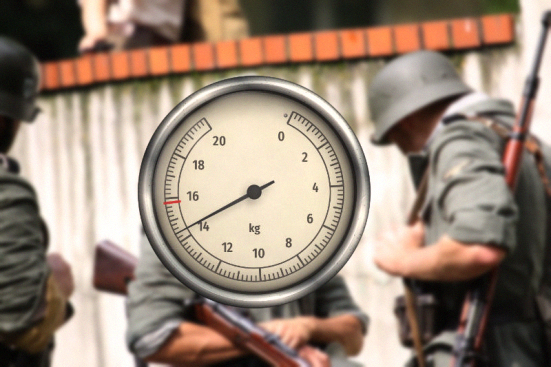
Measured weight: 14.4 kg
